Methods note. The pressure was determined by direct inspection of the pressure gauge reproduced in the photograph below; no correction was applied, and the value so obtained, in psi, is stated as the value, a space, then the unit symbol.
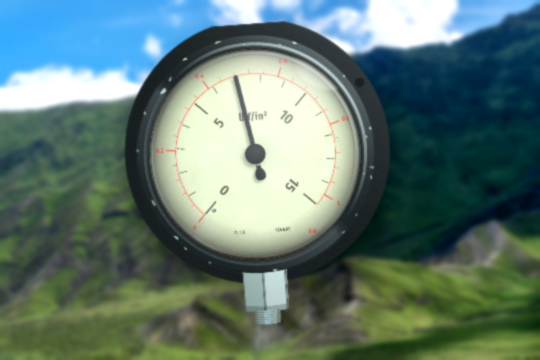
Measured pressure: 7 psi
